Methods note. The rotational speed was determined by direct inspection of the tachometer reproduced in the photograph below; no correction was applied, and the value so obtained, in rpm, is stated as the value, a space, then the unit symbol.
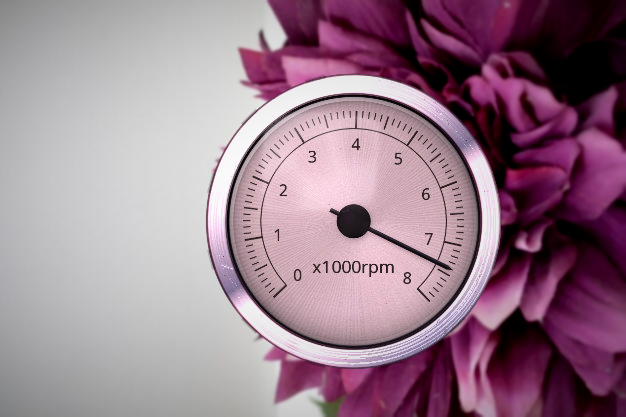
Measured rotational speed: 7400 rpm
